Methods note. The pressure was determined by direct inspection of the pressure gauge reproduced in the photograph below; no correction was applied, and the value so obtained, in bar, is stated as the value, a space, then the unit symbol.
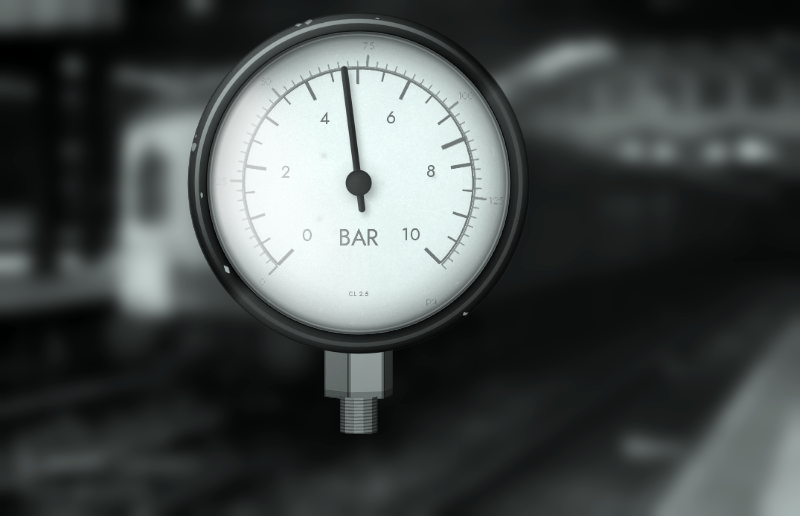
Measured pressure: 4.75 bar
